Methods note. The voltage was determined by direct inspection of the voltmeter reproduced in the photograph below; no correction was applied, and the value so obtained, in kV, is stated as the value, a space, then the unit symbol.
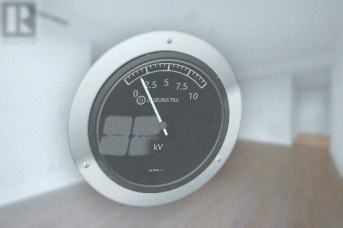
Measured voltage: 1.5 kV
